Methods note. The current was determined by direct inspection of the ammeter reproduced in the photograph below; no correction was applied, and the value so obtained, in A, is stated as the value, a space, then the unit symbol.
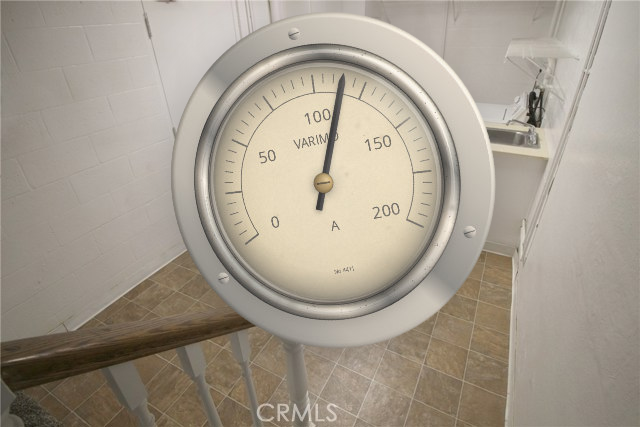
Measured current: 115 A
